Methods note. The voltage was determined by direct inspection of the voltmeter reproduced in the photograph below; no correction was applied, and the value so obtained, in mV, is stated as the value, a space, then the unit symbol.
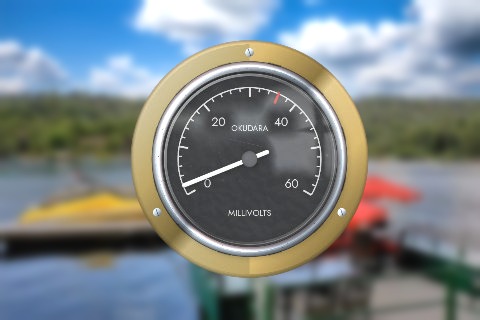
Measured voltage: 2 mV
